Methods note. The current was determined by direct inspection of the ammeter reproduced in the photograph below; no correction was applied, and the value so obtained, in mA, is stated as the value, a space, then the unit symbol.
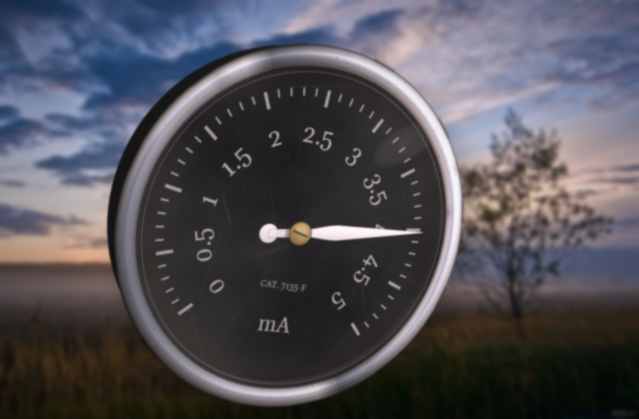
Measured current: 4 mA
